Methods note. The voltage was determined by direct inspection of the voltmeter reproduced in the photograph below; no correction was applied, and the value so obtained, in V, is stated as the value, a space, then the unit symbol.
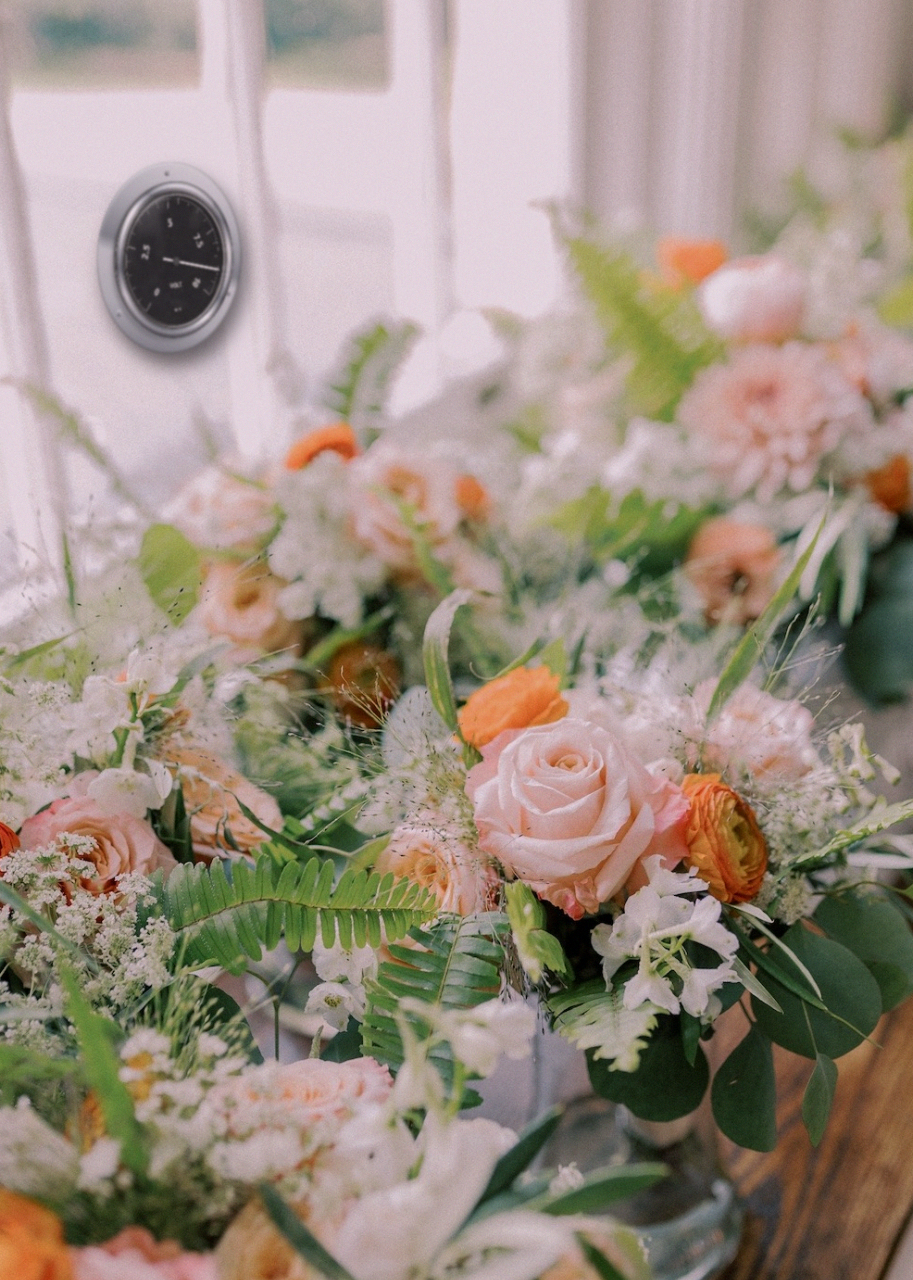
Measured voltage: 9 V
